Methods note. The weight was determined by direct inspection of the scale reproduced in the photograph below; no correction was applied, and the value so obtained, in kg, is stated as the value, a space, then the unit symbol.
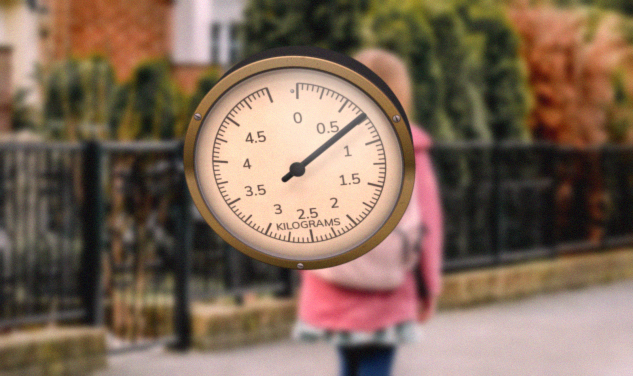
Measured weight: 0.7 kg
